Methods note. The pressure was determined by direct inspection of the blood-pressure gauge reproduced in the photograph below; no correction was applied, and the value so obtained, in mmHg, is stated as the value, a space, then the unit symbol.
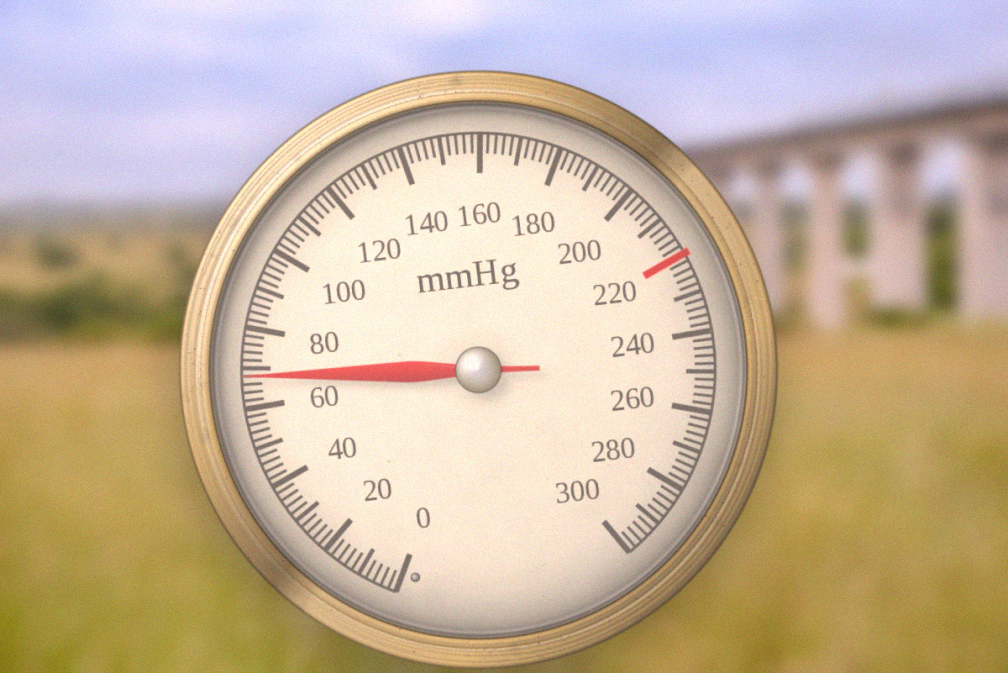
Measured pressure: 68 mmHg
